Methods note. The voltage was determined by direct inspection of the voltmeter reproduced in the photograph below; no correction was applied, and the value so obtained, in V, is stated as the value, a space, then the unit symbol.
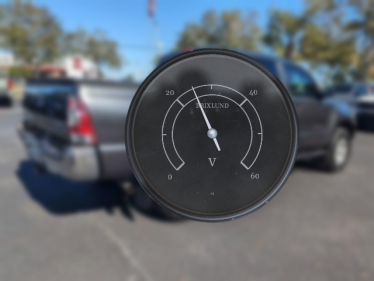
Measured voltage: 25 V
